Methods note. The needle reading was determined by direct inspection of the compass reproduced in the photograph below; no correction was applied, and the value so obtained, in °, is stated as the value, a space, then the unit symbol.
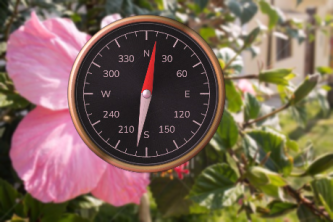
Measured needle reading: 10 °
